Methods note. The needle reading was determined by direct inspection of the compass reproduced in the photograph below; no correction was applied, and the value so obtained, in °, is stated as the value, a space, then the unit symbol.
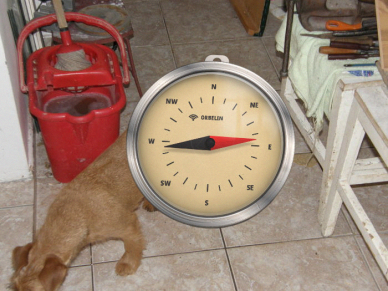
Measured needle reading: 82.5 °
